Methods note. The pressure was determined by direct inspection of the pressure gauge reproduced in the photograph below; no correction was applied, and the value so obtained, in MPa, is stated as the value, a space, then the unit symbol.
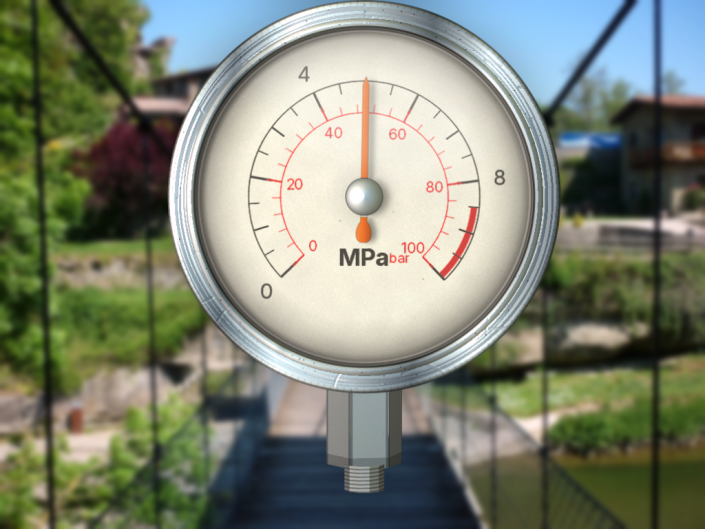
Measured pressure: 5 MPa
